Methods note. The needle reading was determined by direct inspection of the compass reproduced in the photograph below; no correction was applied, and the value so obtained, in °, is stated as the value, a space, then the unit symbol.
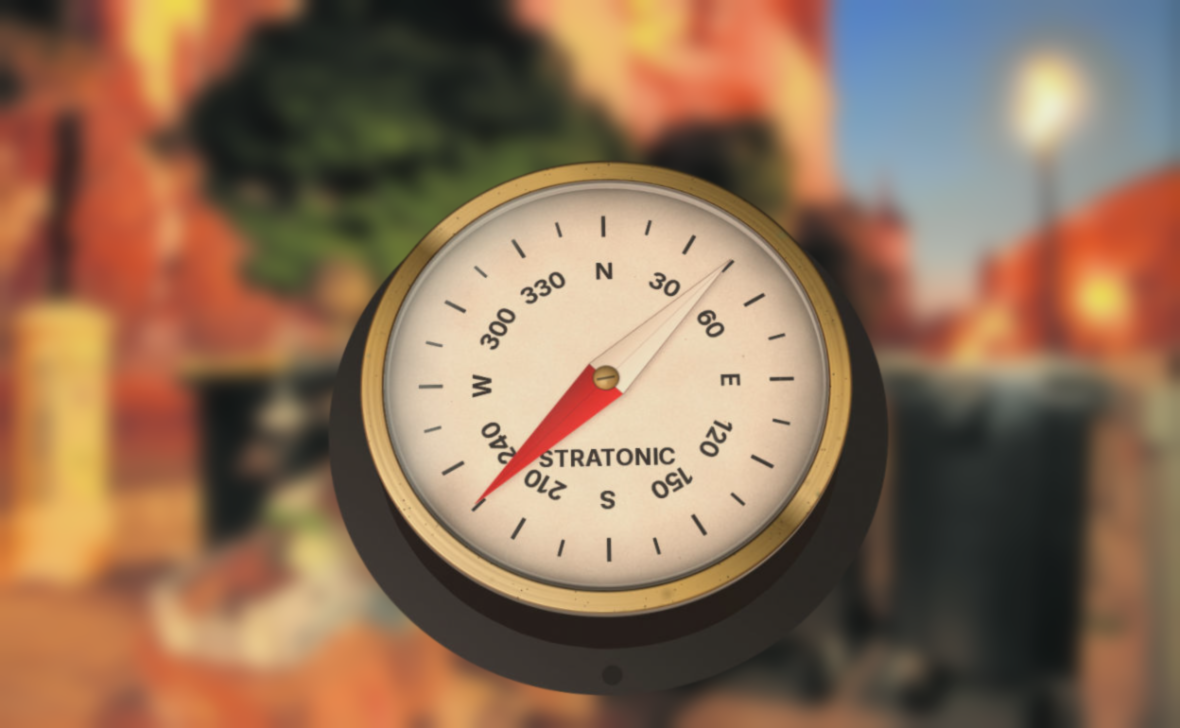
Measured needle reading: 225 °
